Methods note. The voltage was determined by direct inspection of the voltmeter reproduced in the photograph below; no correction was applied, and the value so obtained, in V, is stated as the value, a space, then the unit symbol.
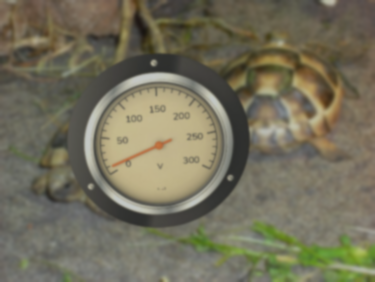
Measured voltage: 10 V
